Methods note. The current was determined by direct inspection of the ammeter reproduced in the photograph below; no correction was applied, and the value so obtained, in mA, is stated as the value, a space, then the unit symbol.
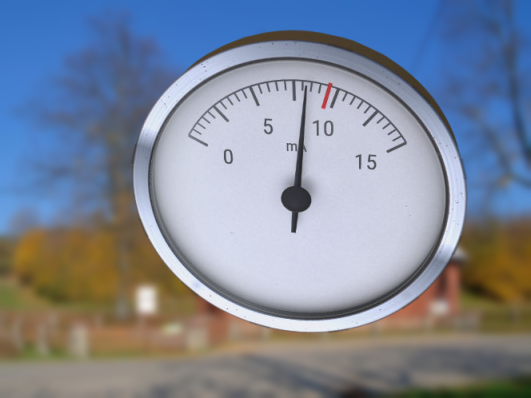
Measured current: 8.25 mA
